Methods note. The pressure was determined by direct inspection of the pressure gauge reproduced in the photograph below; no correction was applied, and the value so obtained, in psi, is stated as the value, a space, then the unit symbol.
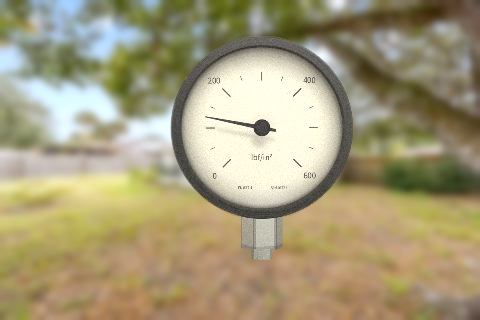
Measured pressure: 125 psi
